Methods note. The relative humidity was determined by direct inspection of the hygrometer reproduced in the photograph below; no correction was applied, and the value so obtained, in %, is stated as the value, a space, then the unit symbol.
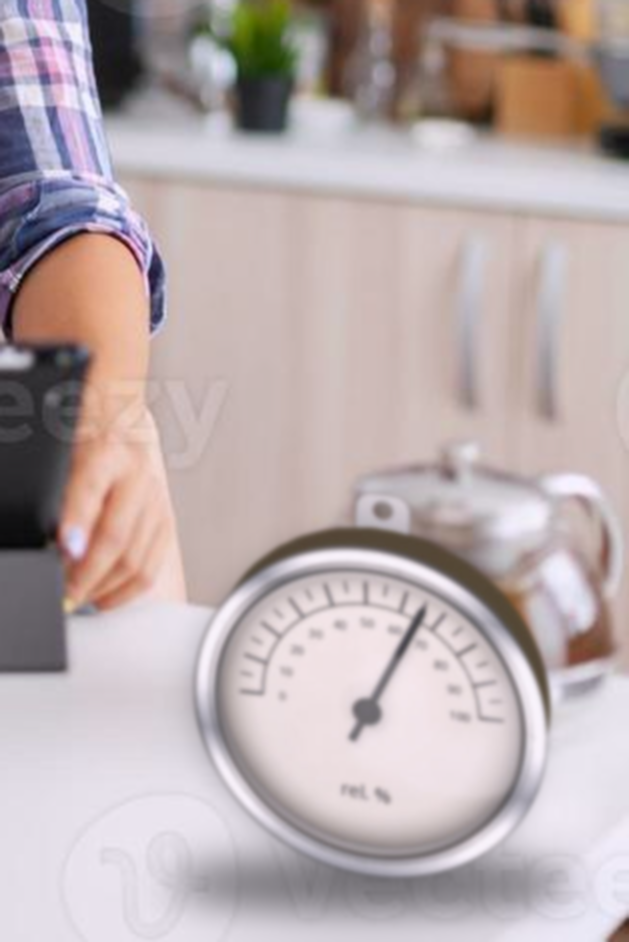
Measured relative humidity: 65 %
